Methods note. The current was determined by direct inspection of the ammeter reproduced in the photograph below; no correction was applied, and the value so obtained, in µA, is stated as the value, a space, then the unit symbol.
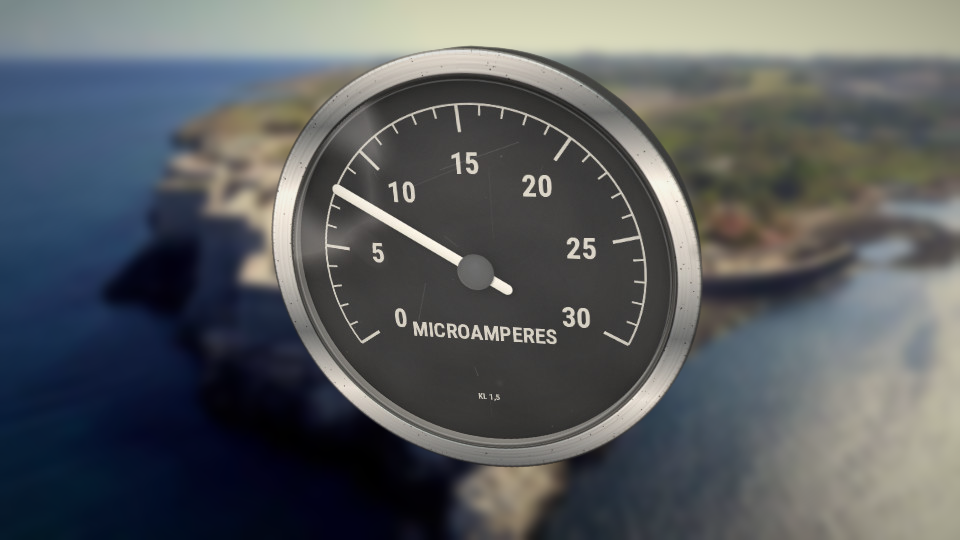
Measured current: 8 µA
